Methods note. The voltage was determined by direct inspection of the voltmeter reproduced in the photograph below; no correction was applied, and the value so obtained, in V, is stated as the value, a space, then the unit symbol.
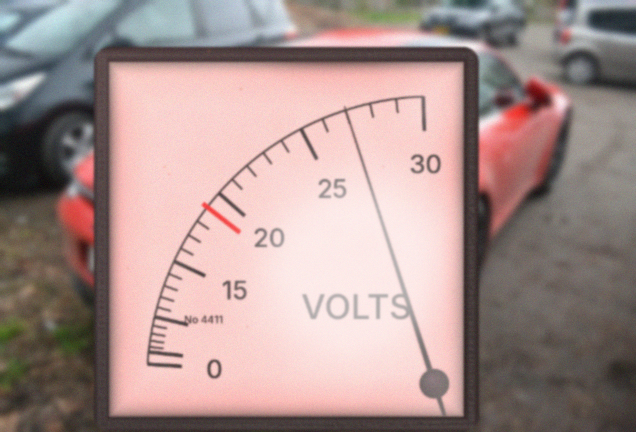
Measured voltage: 27 V
